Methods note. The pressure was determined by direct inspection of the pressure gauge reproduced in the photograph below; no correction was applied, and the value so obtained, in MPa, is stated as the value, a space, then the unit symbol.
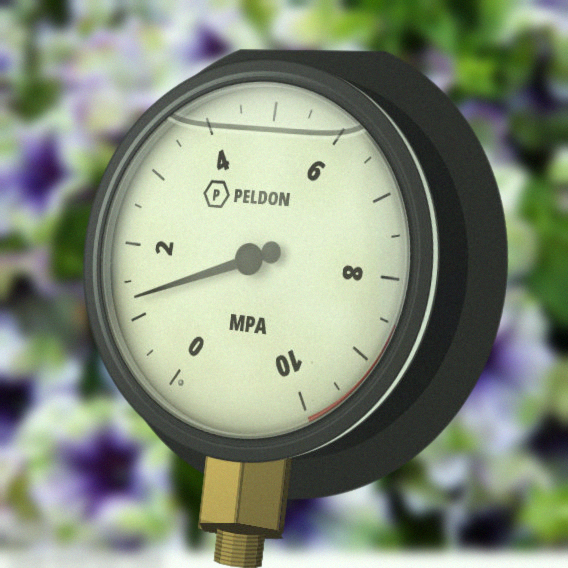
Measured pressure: 1.25 MPa
